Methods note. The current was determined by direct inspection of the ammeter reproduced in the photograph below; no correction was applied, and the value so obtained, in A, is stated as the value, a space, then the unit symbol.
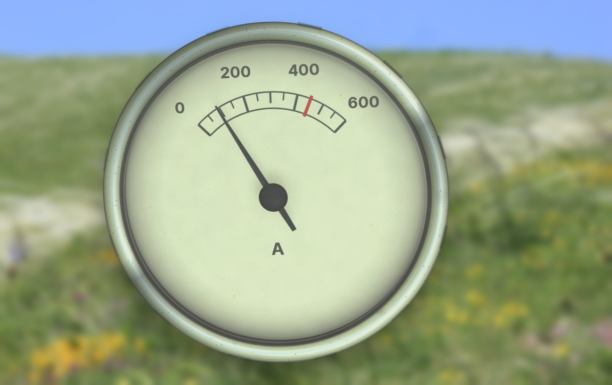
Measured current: 100 A
